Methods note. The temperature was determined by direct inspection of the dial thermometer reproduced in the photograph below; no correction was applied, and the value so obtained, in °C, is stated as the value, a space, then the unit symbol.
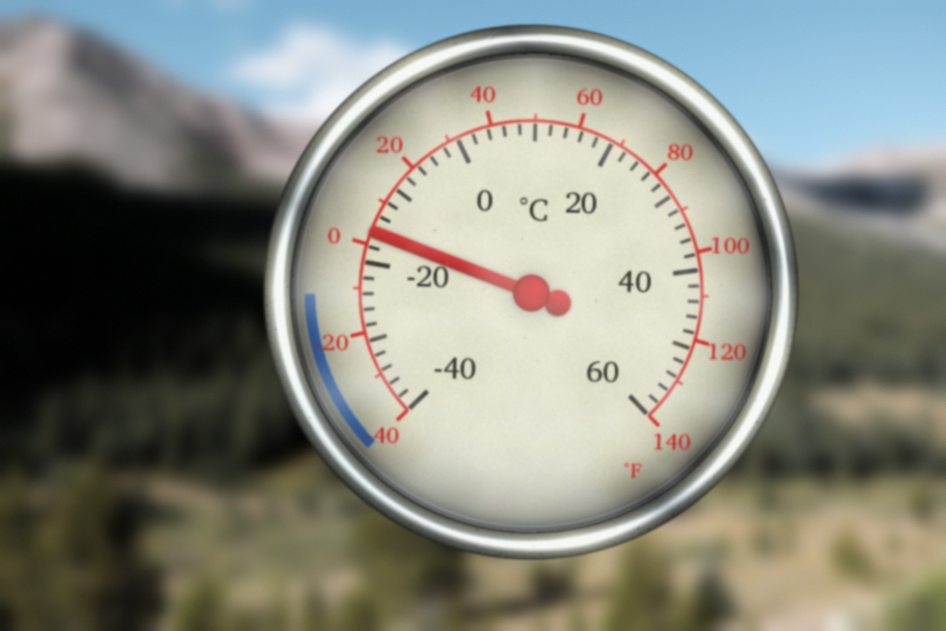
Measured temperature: -16 °C
